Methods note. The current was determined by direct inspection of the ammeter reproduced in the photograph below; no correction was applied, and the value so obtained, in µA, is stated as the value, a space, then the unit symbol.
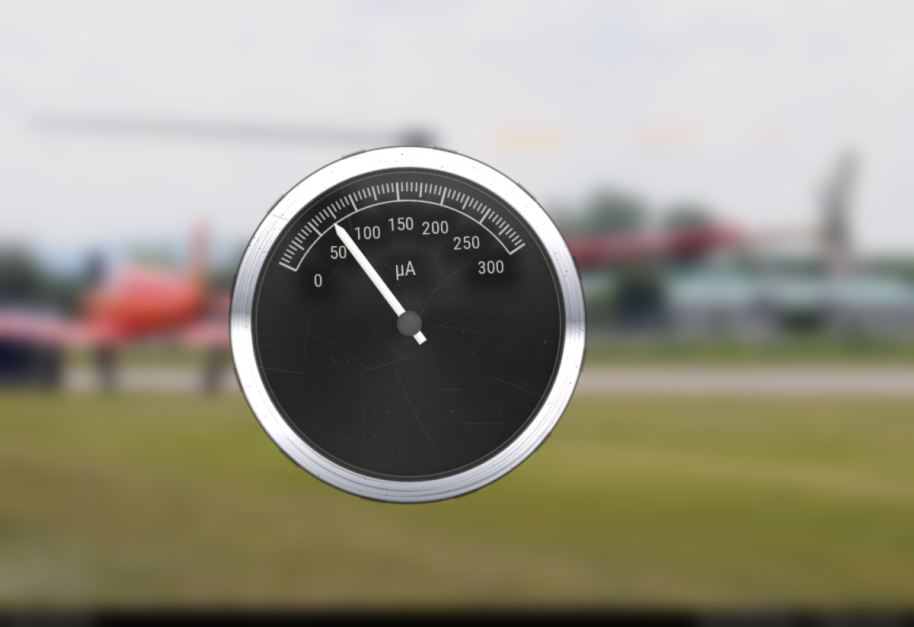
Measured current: 70 µA
